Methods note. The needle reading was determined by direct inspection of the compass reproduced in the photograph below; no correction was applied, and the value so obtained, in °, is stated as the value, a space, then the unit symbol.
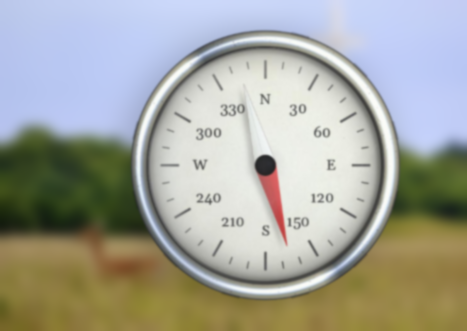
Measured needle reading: 165 °
